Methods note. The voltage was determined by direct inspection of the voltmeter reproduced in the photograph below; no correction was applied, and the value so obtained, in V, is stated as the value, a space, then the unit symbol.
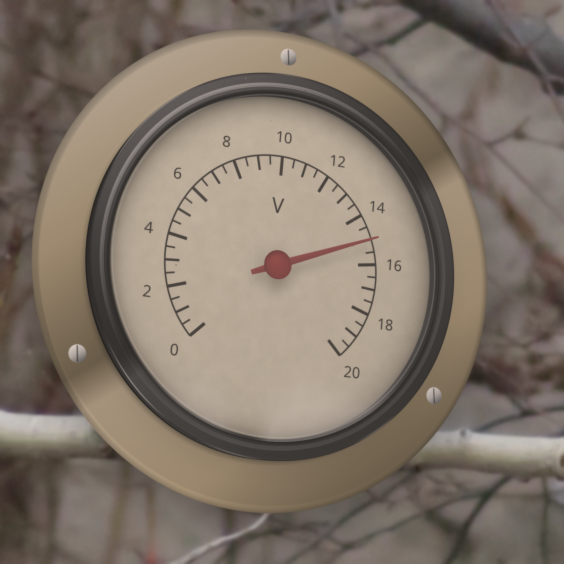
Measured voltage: 15 V
